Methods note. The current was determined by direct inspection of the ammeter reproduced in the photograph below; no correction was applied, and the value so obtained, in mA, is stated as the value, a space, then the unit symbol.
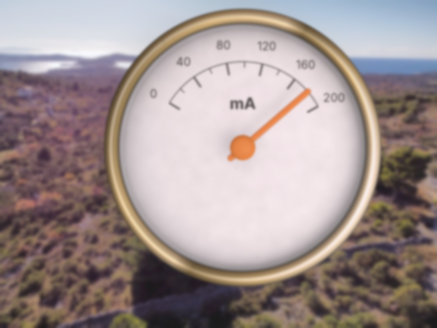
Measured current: 180 mA
